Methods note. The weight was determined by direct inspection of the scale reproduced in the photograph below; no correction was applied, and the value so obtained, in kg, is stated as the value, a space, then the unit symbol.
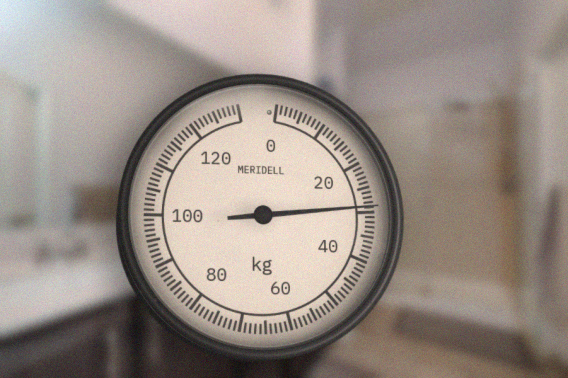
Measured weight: 29 kg
